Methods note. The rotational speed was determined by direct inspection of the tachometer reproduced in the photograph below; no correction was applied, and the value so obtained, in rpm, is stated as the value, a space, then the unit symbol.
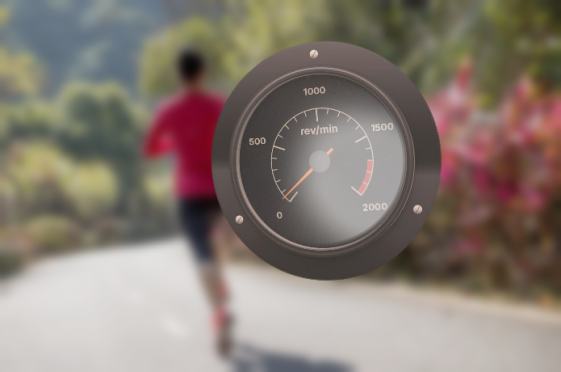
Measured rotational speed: 50 rpm
